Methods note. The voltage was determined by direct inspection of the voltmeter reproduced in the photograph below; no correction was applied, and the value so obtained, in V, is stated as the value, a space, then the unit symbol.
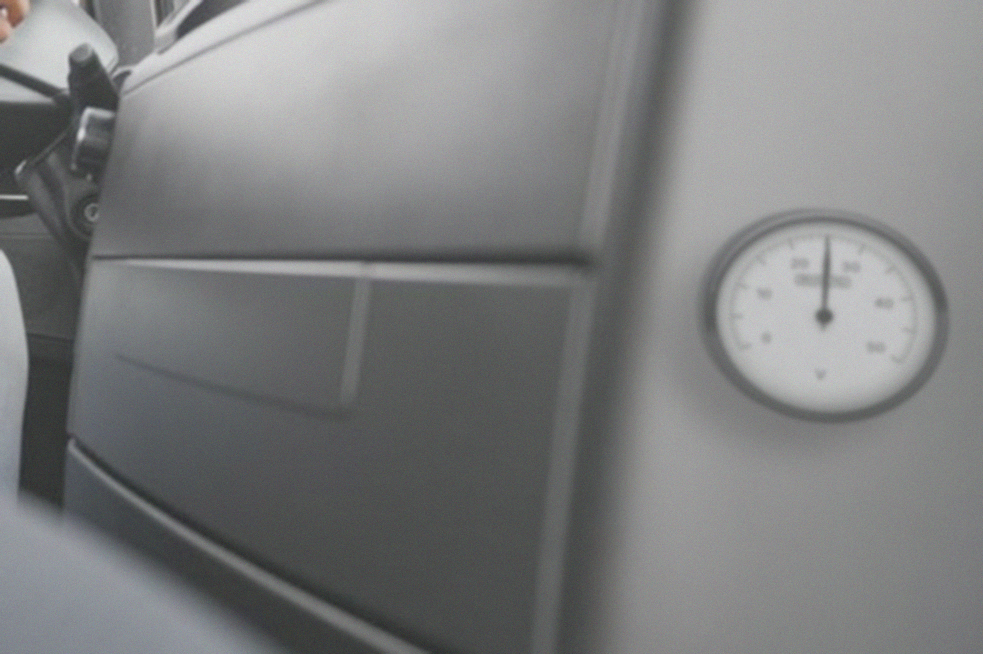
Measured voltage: 25 V
